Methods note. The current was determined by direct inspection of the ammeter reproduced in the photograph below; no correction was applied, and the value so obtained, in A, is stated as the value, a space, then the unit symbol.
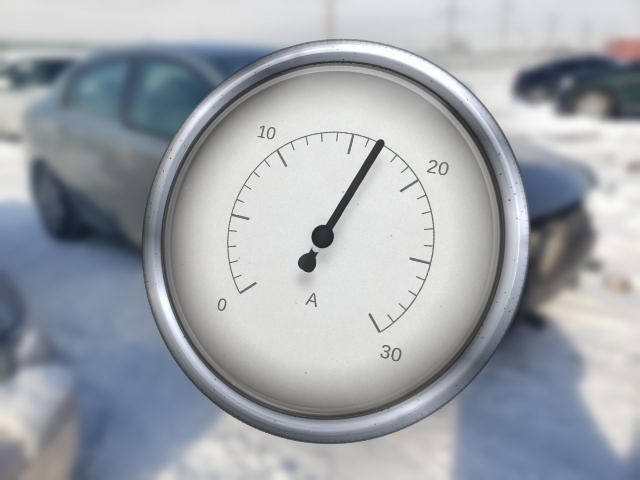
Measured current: 17 A
